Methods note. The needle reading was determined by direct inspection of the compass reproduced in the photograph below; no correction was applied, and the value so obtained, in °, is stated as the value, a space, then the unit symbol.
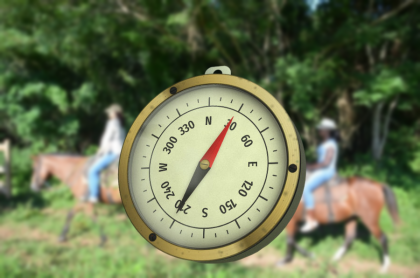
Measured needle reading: 30 °
